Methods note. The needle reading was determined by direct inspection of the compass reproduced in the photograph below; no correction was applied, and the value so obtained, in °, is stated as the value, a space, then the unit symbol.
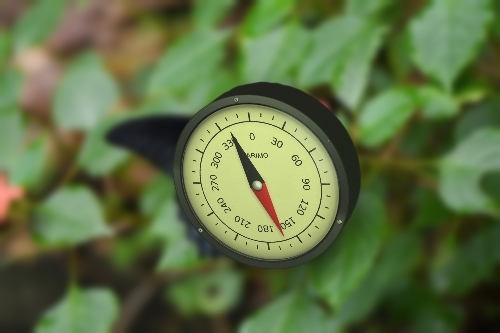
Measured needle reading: 160 °
